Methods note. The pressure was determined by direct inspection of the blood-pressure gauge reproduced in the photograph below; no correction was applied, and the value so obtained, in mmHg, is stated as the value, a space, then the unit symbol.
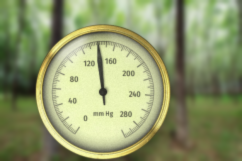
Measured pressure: 140 mmHg
